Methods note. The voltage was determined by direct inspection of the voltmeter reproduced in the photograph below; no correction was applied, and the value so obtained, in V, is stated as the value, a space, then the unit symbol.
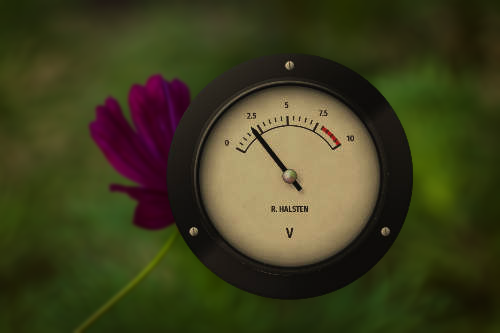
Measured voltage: 2 V
